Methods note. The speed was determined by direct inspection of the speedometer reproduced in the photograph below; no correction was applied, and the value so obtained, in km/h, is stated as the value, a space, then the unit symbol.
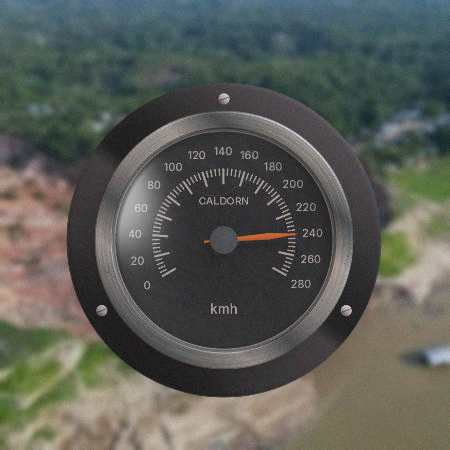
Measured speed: 240 km/h
